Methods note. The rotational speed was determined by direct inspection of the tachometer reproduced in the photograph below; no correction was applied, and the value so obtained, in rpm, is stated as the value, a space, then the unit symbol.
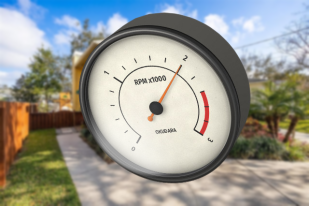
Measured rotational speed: 2000 rpm
